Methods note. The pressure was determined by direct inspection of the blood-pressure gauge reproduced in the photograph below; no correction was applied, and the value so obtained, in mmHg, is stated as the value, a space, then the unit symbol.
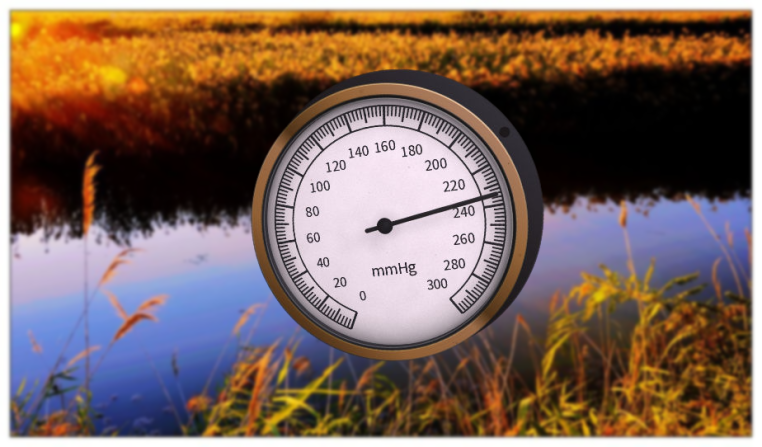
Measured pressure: 234 mmHg
